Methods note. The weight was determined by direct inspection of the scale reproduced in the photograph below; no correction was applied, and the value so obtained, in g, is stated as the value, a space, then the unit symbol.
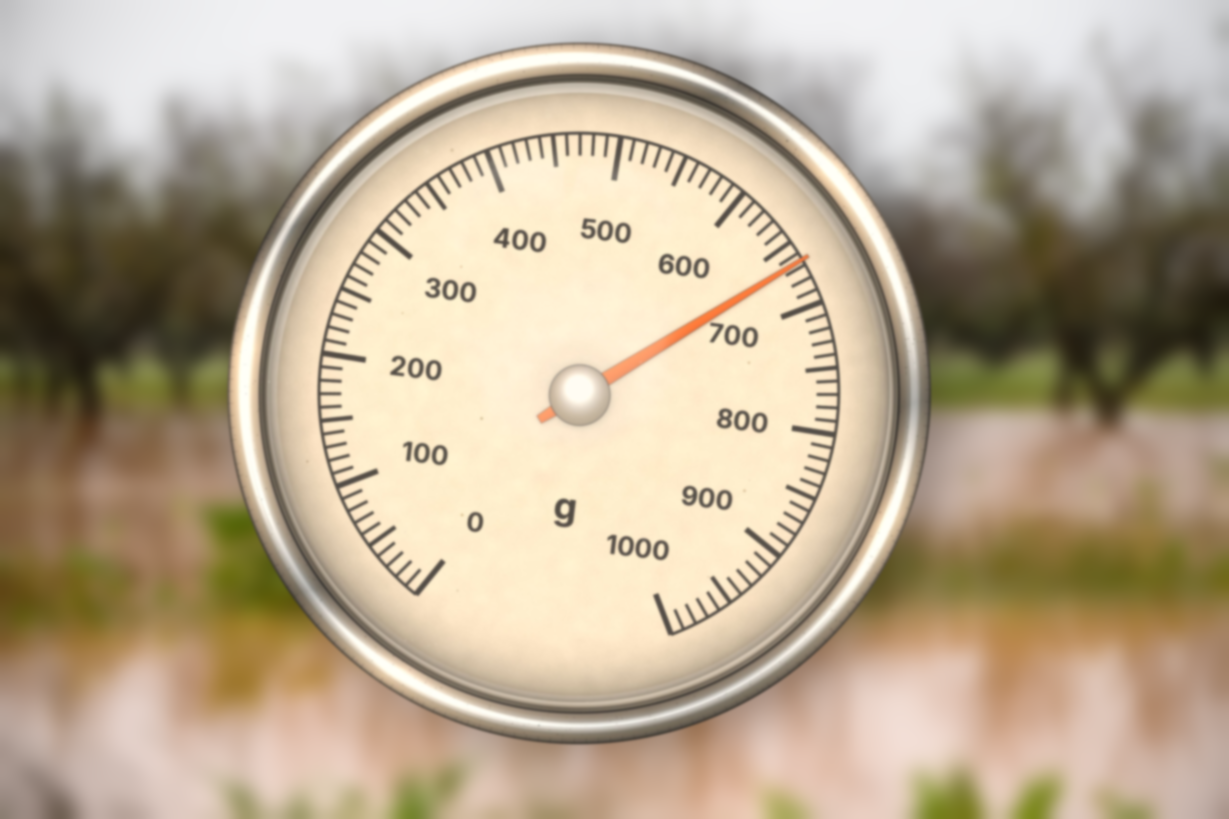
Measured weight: 665 g
